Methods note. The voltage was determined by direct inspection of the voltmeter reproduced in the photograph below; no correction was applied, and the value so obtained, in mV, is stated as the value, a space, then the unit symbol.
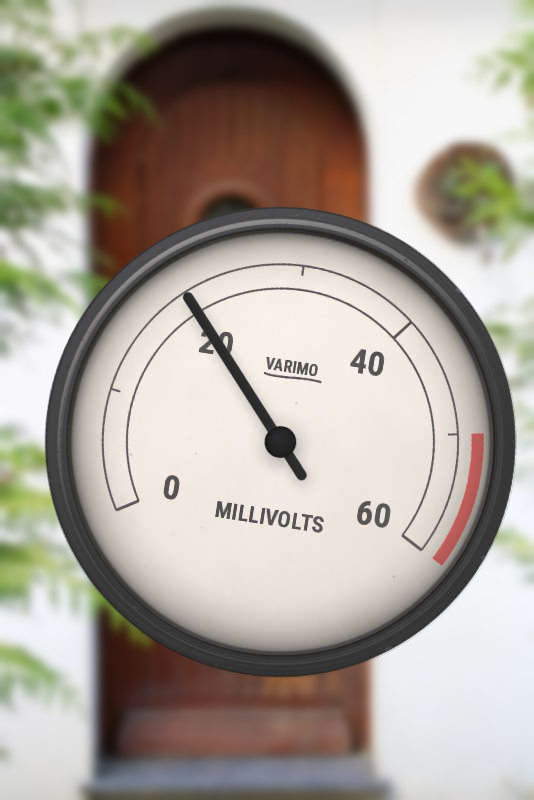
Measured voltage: 20 mV
